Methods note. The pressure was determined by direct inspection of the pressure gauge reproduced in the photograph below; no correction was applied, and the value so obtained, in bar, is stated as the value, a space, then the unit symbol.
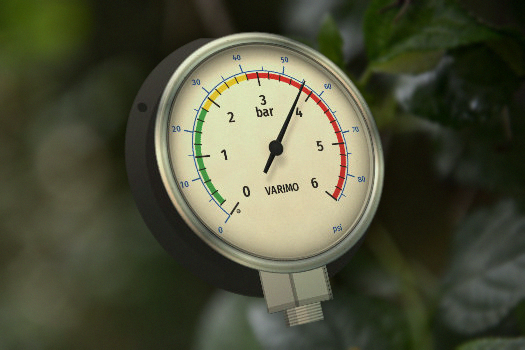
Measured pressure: 3.8 bar
